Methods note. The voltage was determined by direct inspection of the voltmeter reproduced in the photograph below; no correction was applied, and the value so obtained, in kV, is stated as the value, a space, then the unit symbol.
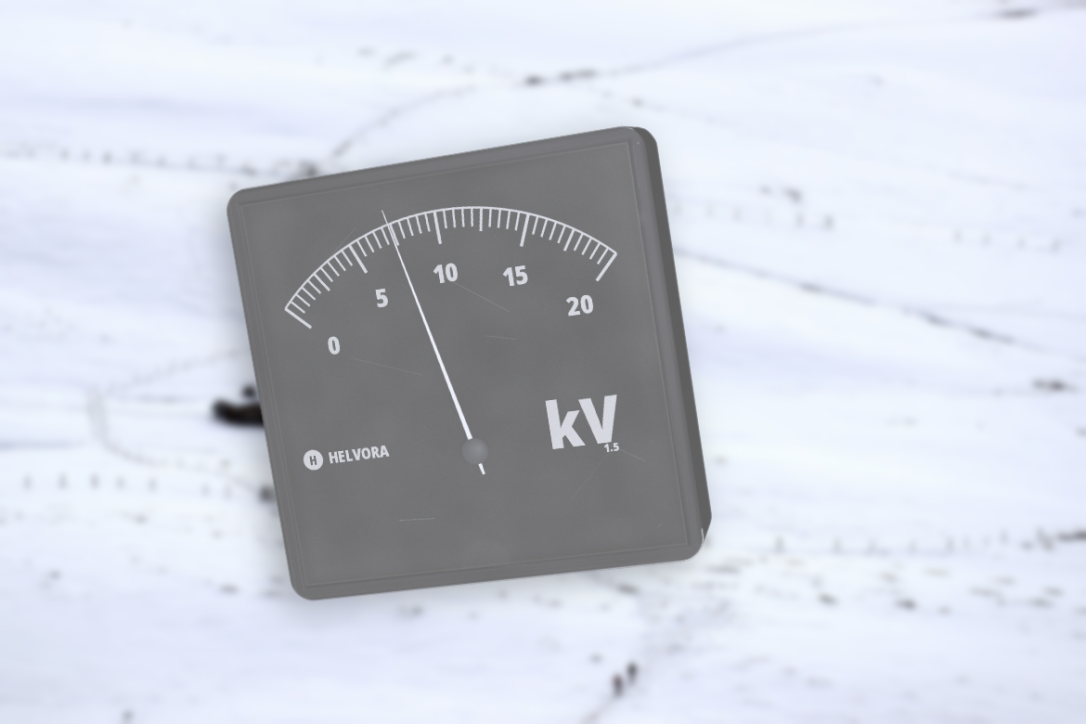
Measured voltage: 7.5 kV
